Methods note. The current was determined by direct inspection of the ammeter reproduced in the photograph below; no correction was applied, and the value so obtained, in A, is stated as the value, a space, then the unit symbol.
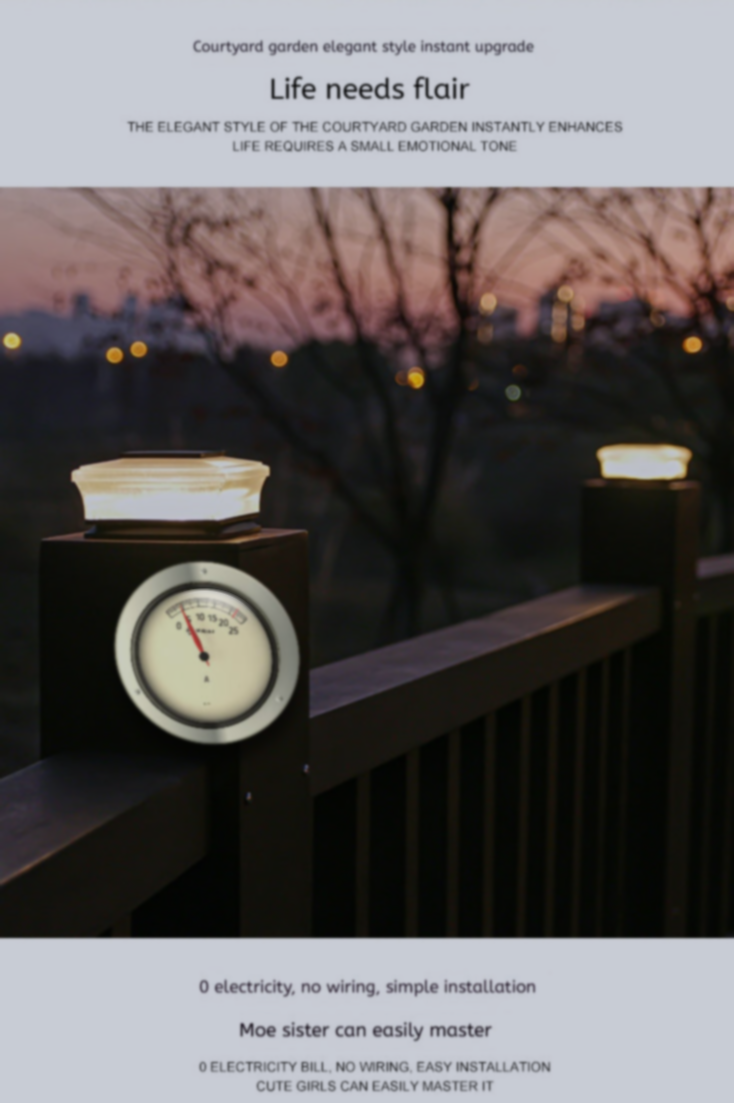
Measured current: 5 A
